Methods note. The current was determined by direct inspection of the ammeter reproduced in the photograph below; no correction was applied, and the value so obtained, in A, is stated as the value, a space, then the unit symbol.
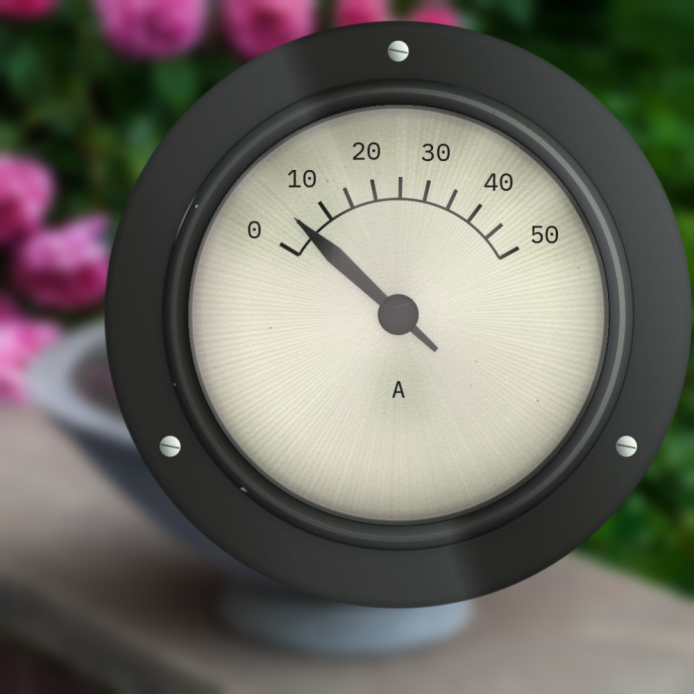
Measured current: 5 A
